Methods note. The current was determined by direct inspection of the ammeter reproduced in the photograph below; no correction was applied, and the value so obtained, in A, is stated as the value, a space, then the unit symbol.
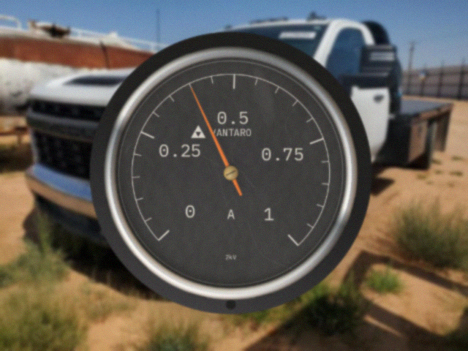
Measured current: 0.4 A
